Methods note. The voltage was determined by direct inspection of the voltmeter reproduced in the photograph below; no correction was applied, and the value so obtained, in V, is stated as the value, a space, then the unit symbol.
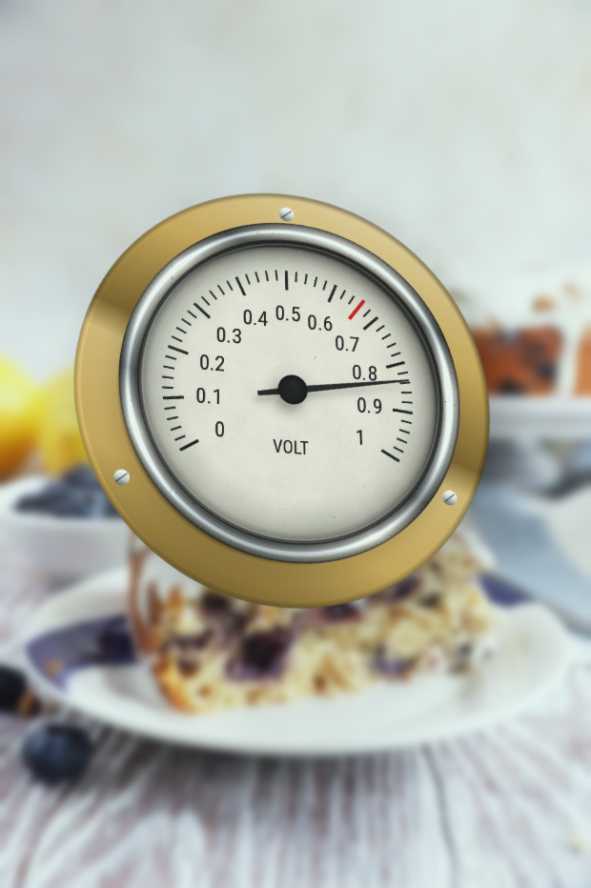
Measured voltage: 0.84 V
